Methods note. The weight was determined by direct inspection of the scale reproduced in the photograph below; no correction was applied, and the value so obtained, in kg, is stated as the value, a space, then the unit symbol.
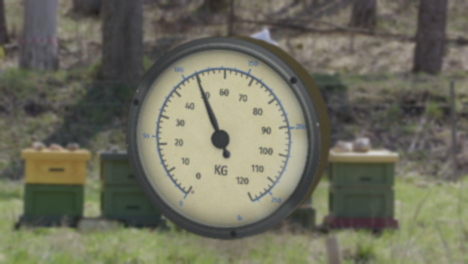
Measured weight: 50 kg
